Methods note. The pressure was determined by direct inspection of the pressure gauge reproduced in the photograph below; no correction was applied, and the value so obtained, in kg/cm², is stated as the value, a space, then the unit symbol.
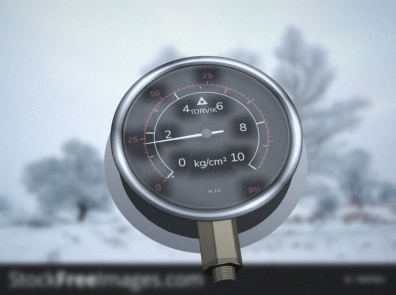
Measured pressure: 1.5 kg/cm²
